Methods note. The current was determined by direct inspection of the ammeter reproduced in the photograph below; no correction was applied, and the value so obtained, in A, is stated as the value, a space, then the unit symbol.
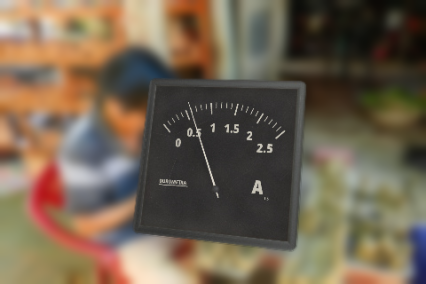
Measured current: 0.6 A
